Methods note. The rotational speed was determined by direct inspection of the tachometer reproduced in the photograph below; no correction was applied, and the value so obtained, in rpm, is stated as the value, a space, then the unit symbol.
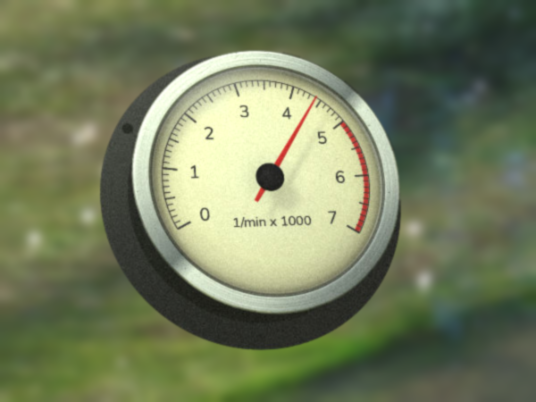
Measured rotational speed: 4400 rpm
